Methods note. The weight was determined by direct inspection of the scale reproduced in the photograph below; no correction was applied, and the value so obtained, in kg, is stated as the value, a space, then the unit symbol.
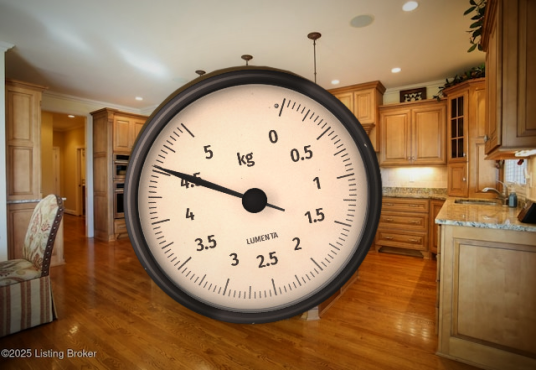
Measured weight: 4.55 kg
